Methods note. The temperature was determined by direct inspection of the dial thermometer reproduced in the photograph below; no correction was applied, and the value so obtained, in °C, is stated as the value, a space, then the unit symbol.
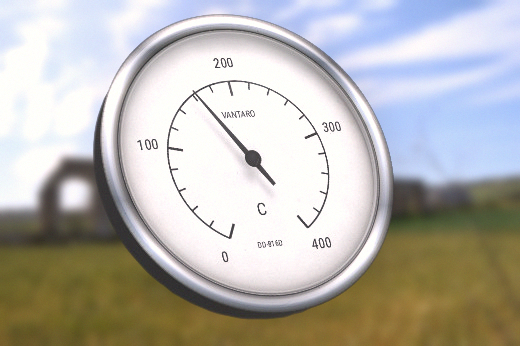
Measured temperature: 160 °C
